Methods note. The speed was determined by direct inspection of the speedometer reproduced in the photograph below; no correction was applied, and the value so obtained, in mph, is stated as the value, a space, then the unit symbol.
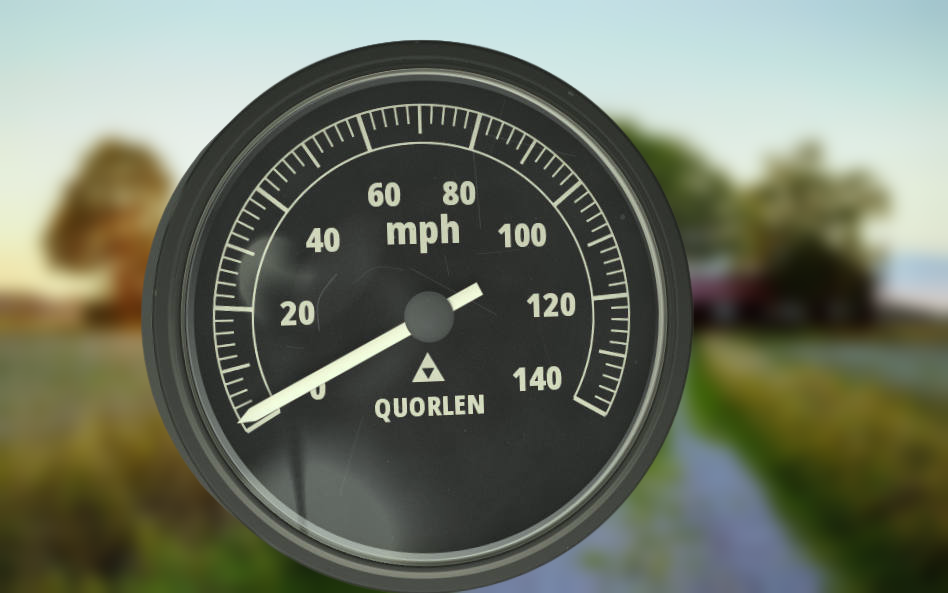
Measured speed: 2 mph
